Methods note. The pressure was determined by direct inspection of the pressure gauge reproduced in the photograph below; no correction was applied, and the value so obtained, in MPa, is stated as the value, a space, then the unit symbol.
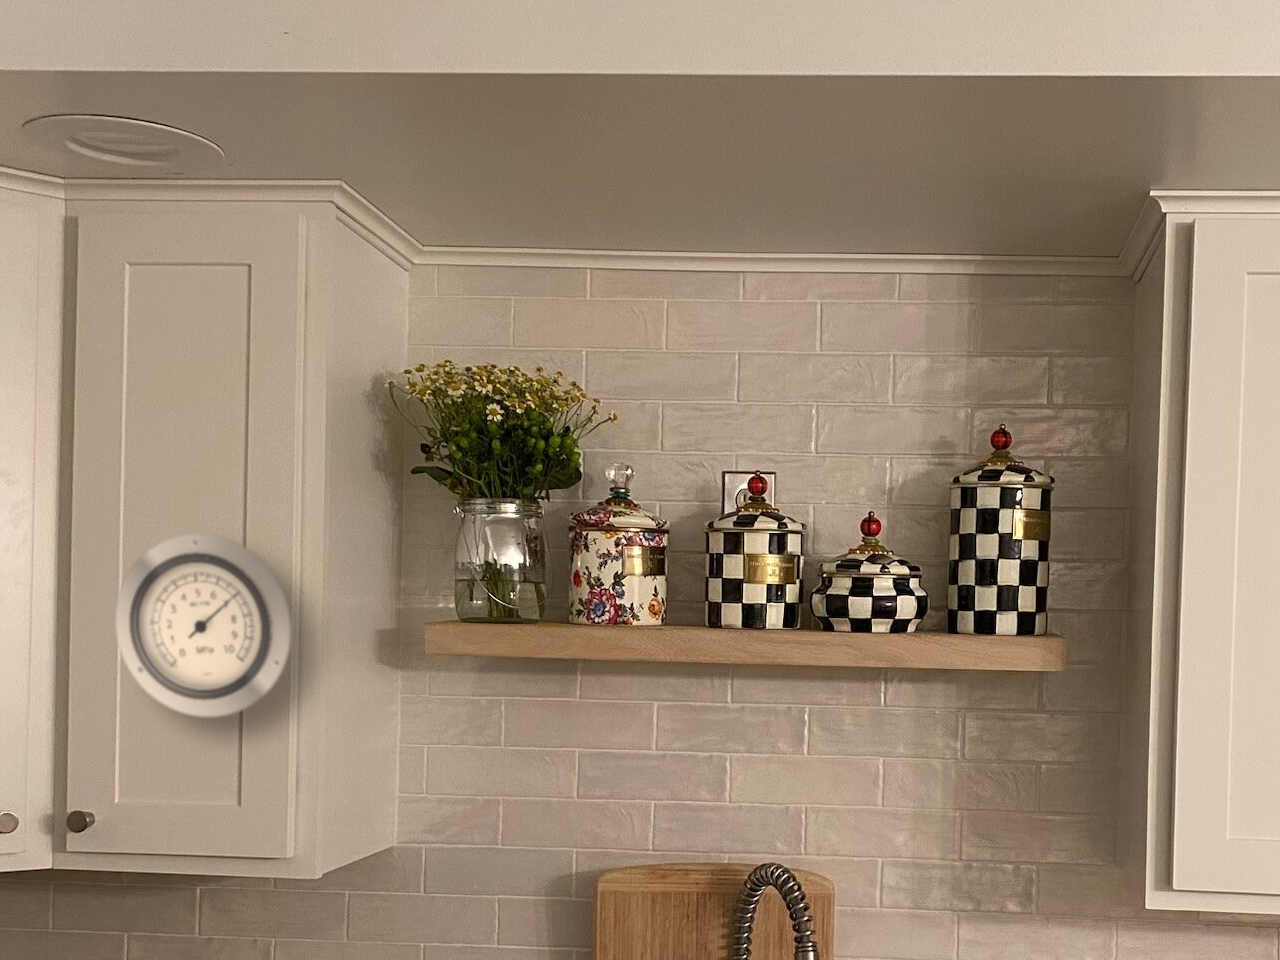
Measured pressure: 7 MPa
